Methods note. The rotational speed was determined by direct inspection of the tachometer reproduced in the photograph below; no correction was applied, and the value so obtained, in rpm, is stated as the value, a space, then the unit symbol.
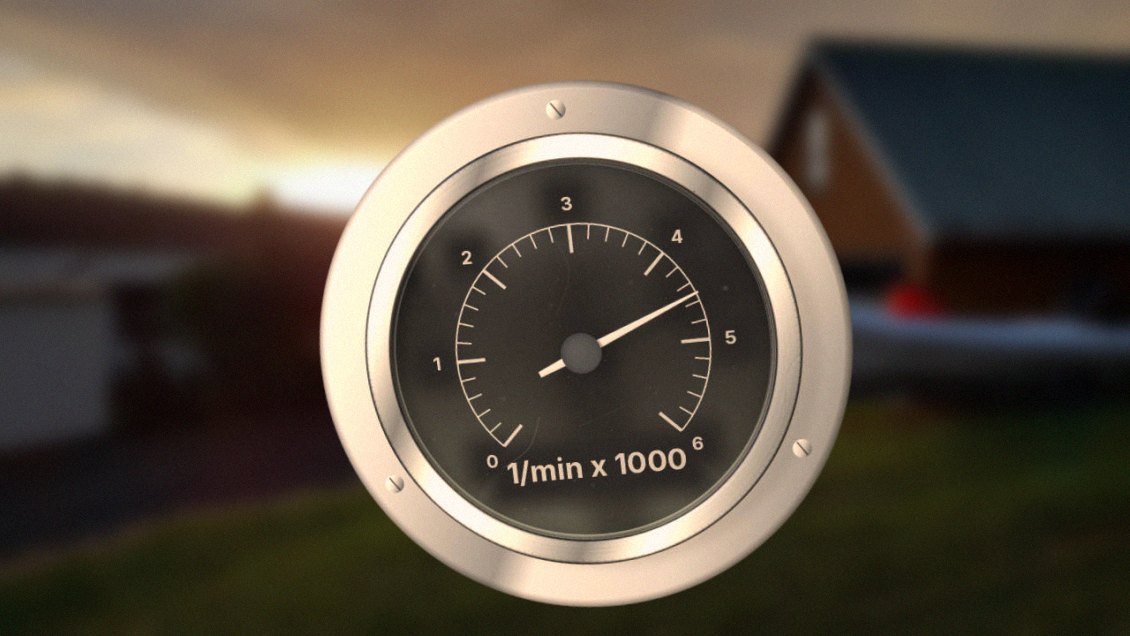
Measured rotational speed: 4500 rpm
